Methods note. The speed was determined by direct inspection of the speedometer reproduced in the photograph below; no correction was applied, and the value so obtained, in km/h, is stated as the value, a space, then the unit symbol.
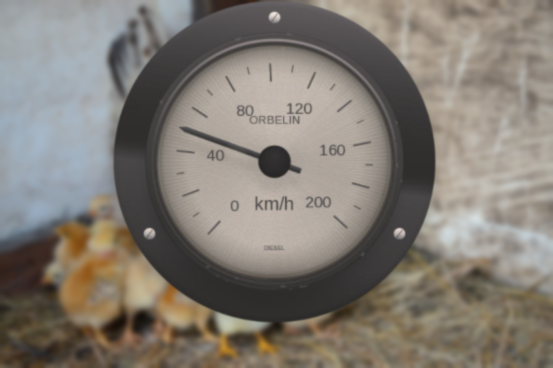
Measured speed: 50 km/h
